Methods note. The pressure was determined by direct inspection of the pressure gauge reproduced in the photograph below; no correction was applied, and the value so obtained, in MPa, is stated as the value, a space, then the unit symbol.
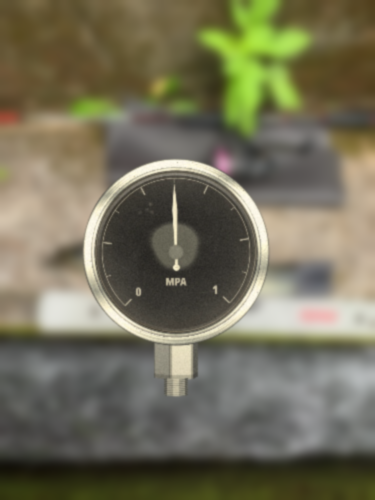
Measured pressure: 0.5 MPa
